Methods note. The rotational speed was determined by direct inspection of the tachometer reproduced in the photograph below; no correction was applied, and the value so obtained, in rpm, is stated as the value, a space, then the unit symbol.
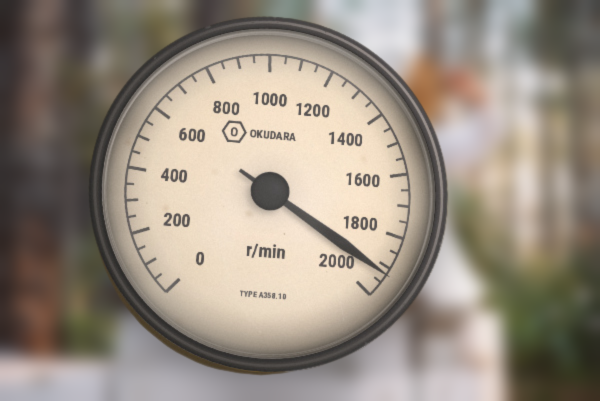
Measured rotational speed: 1925 rpm
